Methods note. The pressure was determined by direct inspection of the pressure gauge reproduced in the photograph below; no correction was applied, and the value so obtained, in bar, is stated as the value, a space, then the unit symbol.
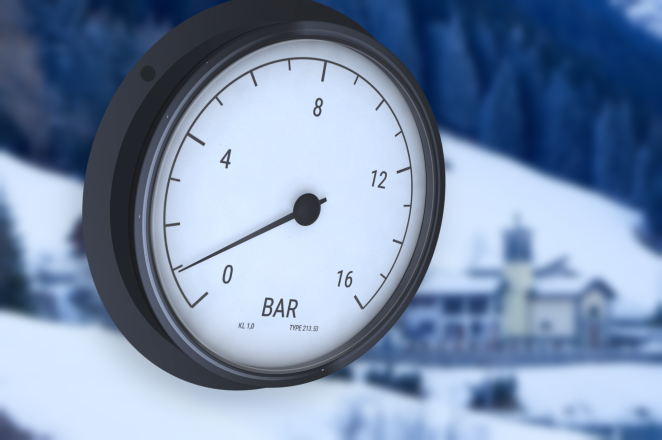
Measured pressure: 1 bar
